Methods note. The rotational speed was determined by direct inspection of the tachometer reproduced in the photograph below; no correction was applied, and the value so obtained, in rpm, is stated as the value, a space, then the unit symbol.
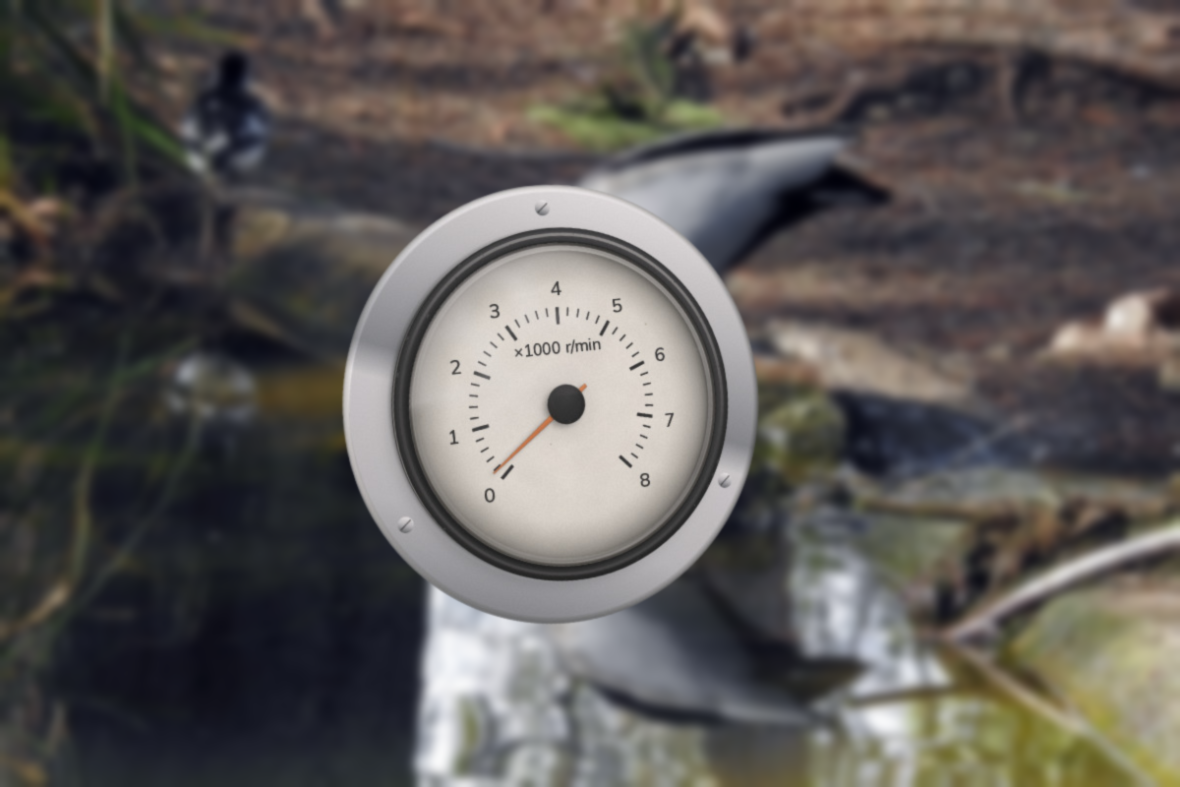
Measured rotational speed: 200 rpm
